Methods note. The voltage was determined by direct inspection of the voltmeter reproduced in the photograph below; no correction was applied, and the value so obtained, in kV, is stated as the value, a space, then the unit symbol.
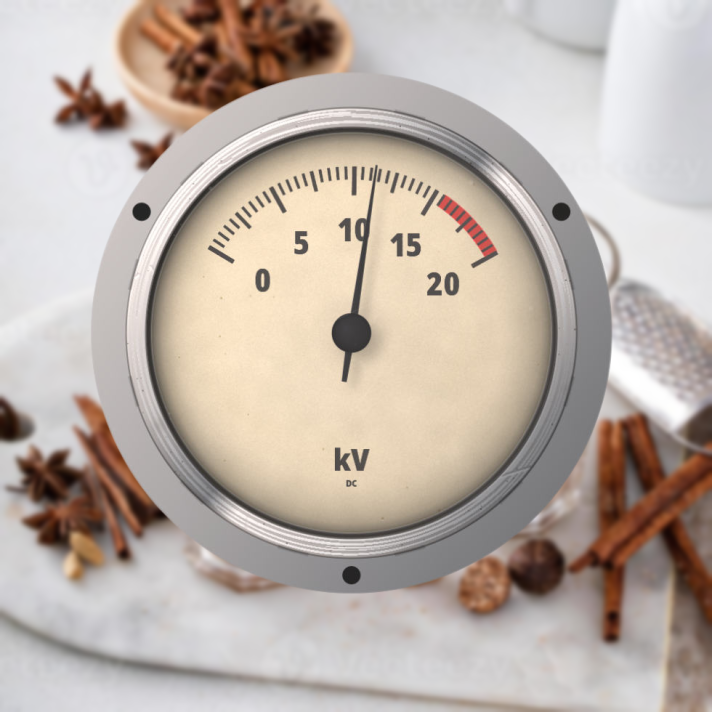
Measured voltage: 11.25 kV
